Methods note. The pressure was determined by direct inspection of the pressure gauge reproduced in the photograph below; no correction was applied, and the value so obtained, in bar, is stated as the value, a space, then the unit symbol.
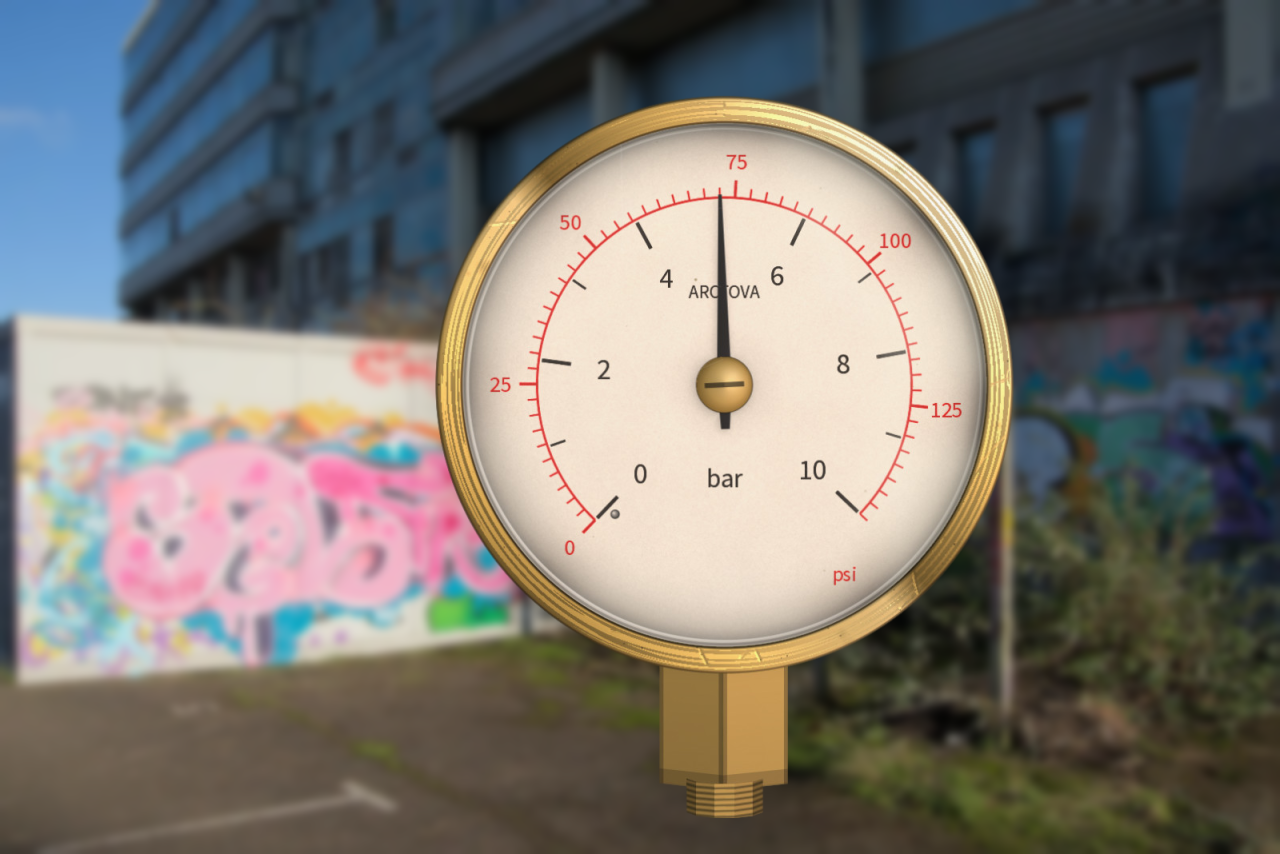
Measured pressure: 5 bar
